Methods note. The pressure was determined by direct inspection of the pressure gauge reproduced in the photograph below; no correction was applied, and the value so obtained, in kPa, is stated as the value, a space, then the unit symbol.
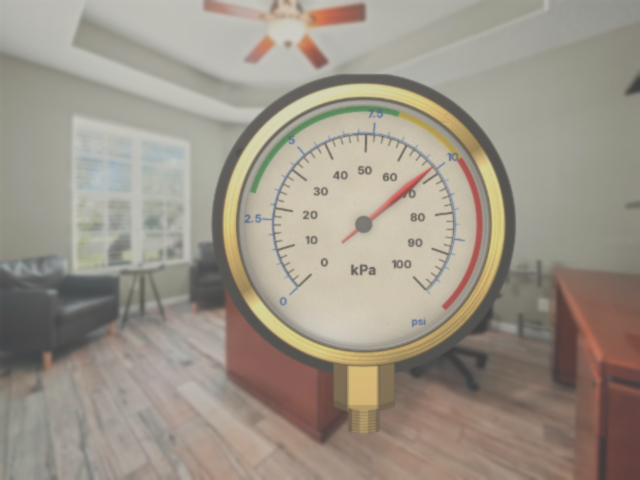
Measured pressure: 68 kPa
